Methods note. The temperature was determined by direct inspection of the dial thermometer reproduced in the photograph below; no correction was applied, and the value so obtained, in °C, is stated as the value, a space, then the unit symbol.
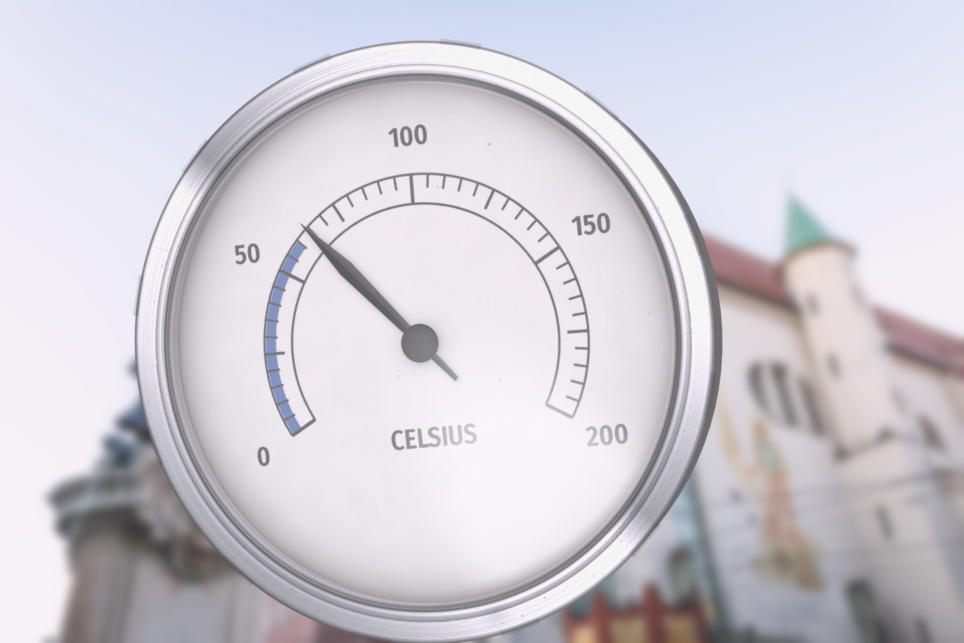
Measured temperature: 65 °C
